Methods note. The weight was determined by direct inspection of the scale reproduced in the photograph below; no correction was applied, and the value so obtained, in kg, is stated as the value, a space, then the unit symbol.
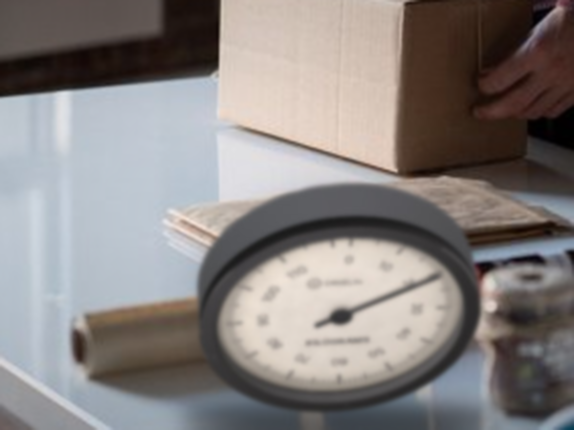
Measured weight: 20 kg
